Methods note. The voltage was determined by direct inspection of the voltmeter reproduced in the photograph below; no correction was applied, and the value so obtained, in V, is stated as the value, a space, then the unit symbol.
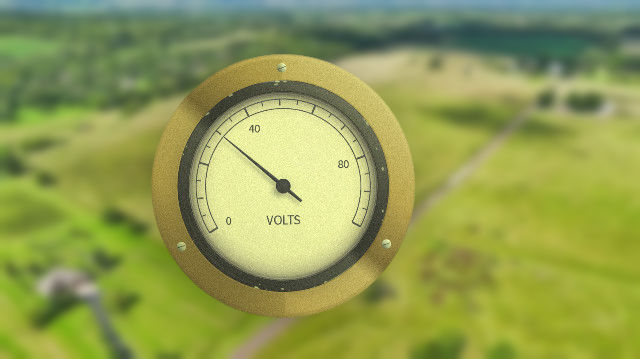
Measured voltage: 30 V
